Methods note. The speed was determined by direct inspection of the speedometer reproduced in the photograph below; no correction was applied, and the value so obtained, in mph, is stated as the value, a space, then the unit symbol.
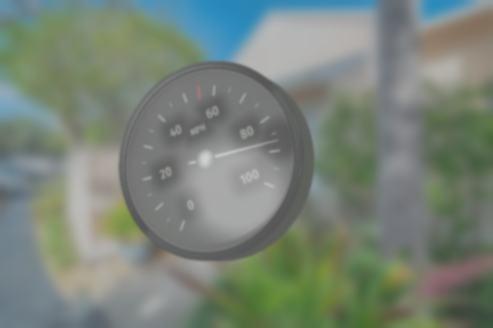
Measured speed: 87.5 mph
